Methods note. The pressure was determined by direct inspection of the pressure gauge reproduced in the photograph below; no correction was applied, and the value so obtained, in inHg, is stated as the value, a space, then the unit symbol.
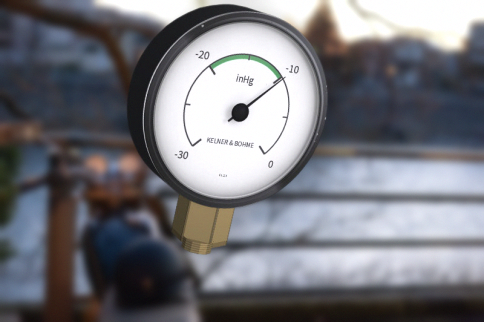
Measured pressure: -10 inHg
